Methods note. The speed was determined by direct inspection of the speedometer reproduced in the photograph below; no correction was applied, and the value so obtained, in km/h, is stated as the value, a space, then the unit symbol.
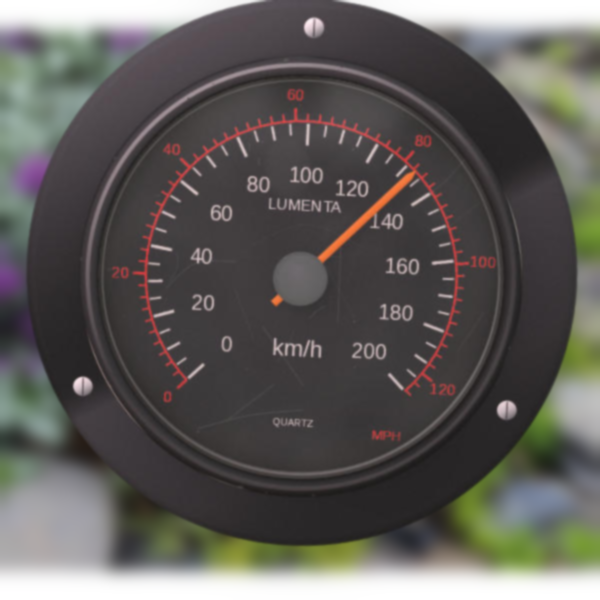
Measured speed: 132.5 km/h
